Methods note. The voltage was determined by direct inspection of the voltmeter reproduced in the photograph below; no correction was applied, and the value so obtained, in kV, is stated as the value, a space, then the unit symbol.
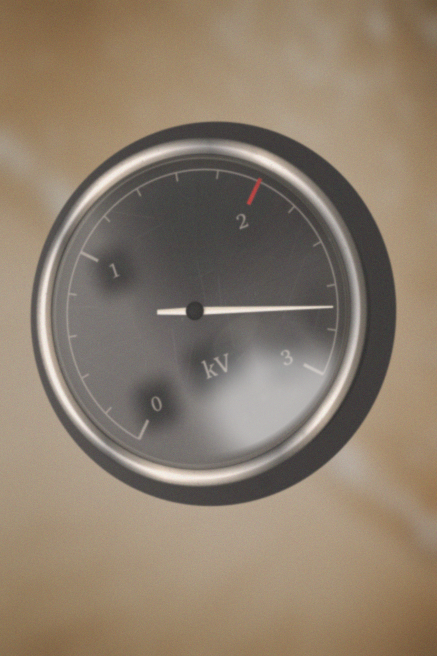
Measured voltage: 2.7 kV
